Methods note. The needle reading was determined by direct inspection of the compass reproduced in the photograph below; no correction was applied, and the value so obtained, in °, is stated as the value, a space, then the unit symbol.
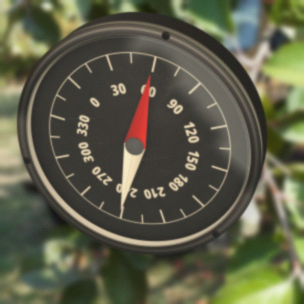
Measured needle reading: 60 °
